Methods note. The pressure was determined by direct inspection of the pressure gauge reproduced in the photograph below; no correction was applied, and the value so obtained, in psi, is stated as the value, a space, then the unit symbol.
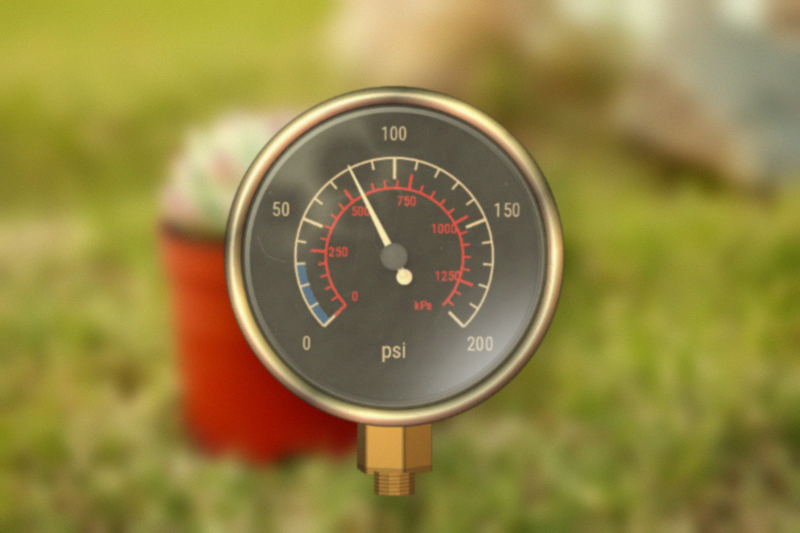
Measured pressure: 80 psi
